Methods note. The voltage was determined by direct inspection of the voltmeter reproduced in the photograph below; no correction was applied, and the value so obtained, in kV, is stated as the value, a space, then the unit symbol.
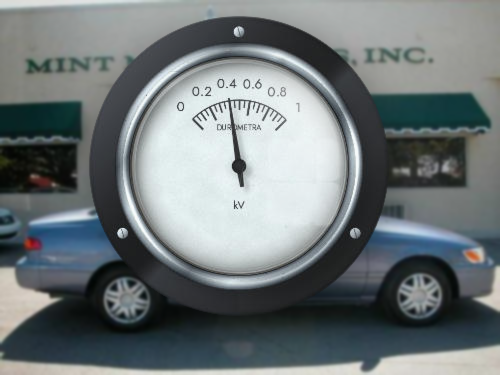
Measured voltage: 0.4 kV
